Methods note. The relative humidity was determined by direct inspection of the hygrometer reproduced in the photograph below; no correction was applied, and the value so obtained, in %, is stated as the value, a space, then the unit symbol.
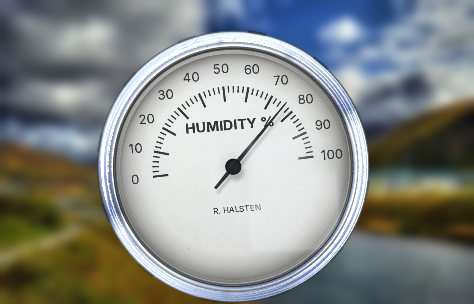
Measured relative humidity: 76 %
